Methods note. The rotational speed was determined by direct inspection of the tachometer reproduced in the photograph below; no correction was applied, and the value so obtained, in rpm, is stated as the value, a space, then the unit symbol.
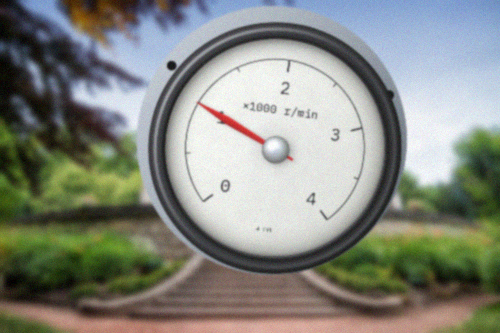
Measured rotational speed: 1000 rpm
